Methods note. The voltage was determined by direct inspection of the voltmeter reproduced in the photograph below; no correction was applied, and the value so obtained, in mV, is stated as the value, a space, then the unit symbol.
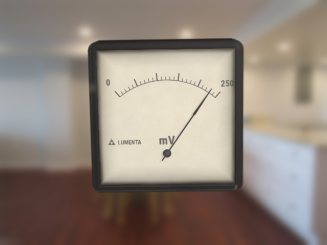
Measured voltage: 230 mV
